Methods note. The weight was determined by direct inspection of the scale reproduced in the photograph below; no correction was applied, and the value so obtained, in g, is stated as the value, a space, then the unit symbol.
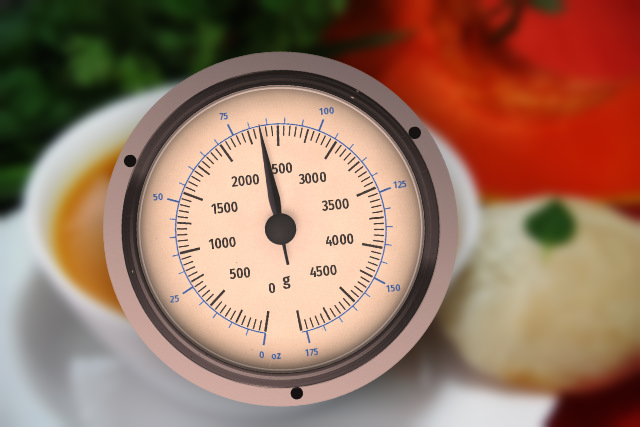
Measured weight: 2350 g
